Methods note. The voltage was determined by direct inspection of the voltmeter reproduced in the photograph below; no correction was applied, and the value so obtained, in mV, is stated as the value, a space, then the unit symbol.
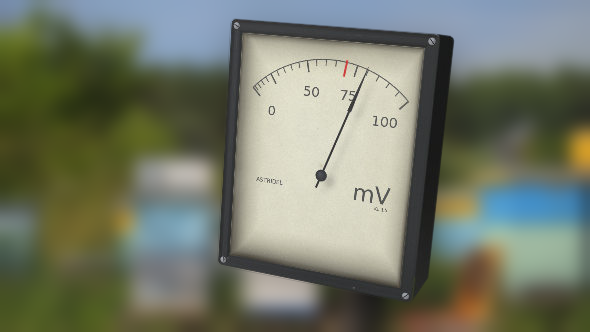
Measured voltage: 80 mV
